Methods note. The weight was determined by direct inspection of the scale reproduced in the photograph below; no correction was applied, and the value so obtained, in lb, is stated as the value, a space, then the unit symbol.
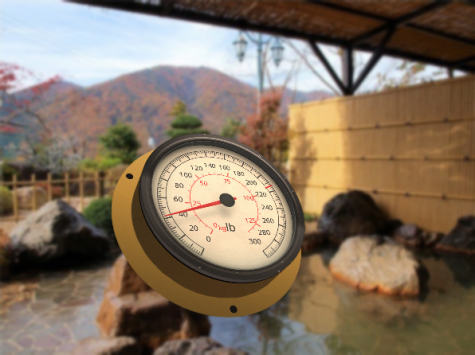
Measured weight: 40 lb
